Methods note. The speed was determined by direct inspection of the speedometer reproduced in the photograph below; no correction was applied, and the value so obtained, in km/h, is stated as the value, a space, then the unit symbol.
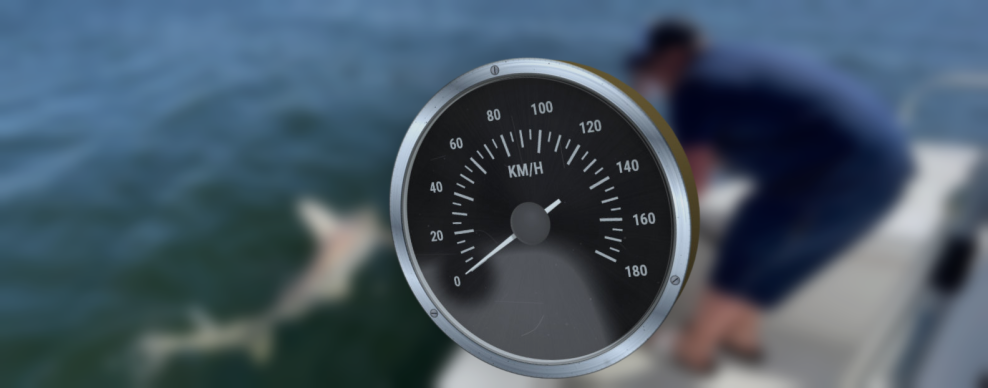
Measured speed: 0 km/h
